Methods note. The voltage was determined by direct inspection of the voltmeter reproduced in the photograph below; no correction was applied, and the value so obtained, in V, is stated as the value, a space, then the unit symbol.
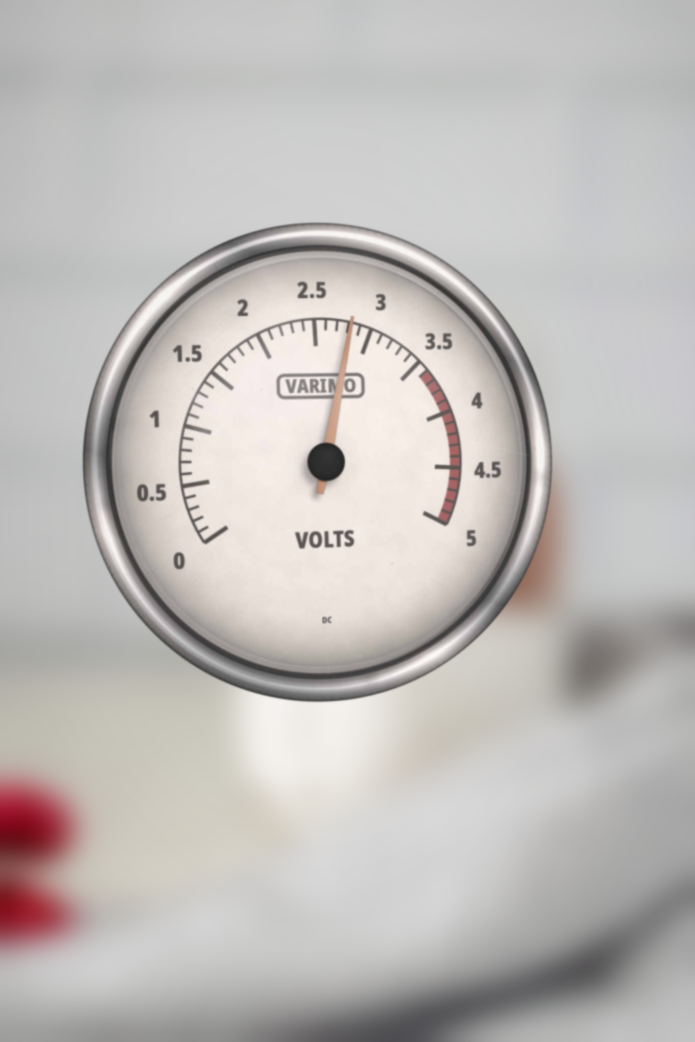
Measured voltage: 2.8 V
